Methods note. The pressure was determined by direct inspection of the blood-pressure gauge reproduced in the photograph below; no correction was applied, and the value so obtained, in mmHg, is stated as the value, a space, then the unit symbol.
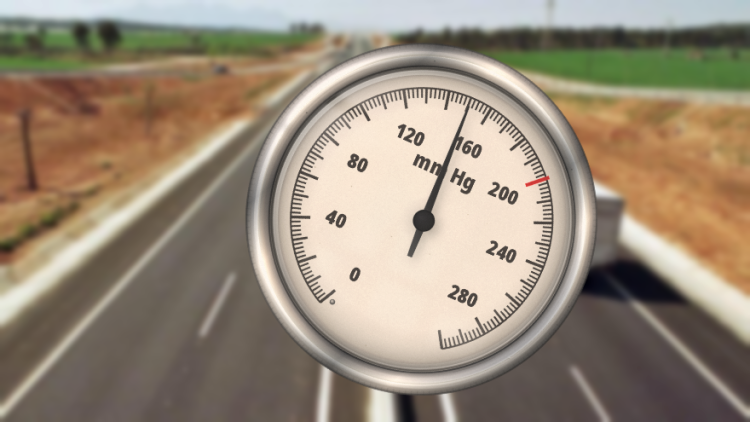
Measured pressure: 150 mmHg
